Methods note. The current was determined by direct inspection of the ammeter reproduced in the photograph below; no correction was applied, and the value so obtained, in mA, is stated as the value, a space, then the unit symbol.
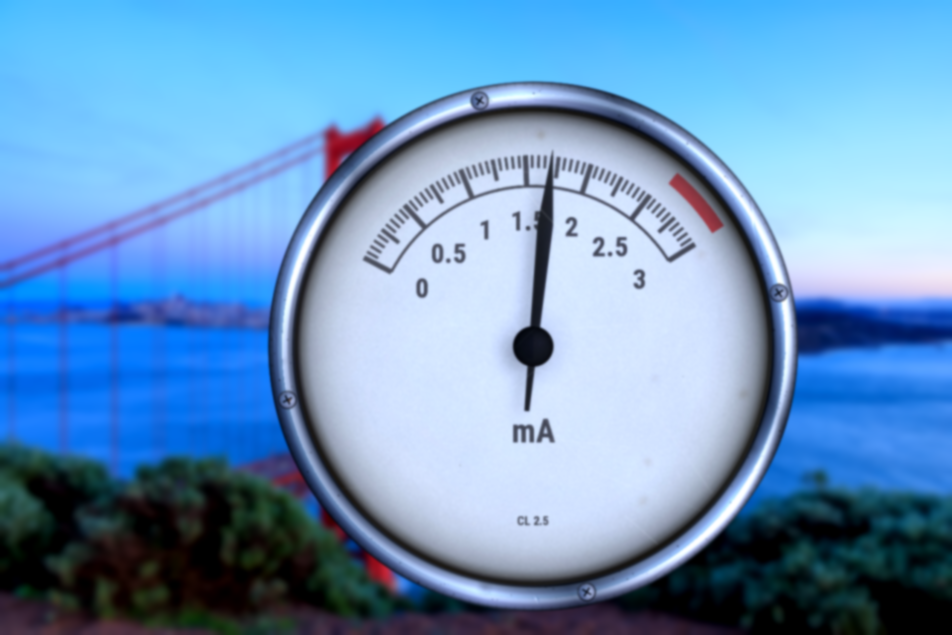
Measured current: 1.7 mA
